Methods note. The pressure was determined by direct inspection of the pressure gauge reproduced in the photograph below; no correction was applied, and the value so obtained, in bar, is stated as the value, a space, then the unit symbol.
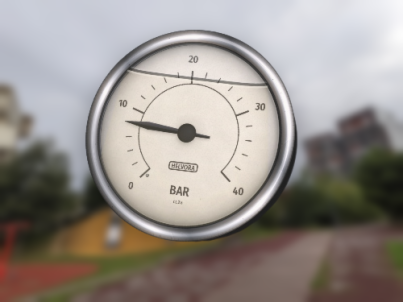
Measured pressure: 8 bar
